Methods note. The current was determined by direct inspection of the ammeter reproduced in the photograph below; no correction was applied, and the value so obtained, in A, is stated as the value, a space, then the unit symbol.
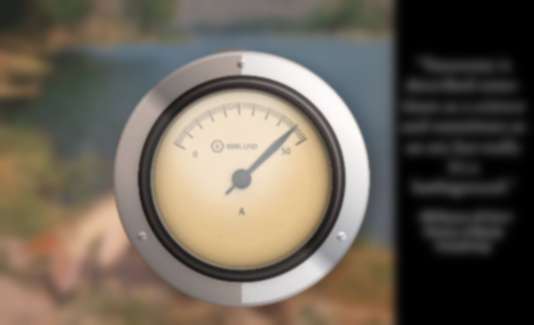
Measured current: 45 A
